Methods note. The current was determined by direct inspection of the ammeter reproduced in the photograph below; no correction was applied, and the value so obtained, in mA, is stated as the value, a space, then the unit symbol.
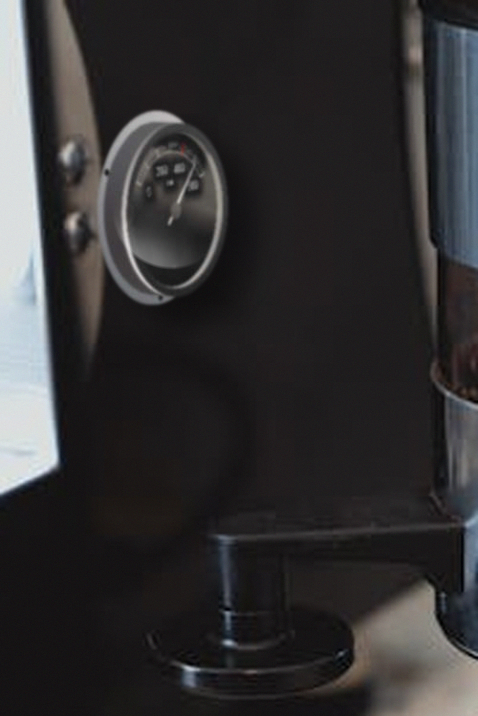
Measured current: 500 mA
